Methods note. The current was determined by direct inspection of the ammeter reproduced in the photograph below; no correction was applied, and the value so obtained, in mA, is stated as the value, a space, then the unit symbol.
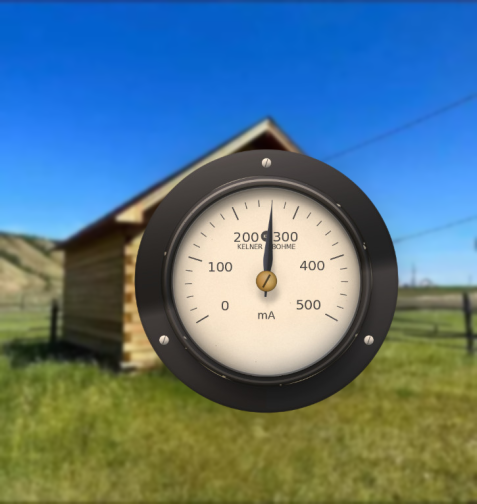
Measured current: 260 mA
